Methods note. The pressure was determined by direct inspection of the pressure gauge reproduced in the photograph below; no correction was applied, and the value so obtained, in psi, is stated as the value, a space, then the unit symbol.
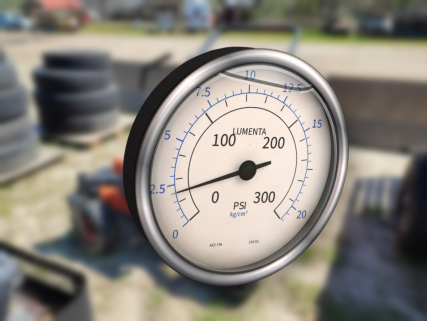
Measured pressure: 30 psi
